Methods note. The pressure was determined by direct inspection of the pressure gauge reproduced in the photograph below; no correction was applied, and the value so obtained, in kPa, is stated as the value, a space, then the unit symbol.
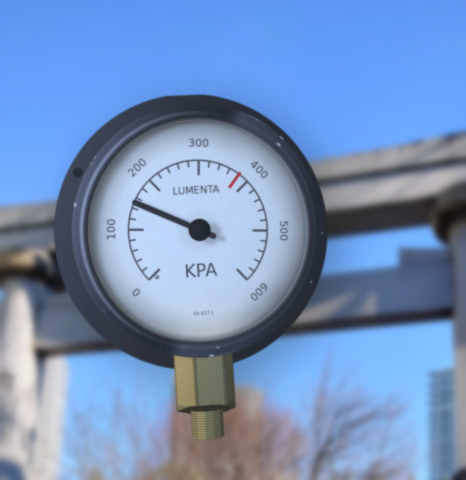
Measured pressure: 150 kPa
